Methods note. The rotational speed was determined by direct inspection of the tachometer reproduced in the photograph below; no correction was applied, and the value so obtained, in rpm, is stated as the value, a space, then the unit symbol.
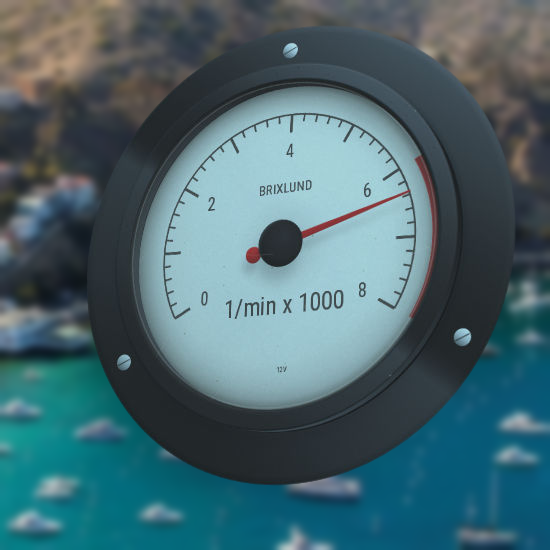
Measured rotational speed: 6400 rpm
